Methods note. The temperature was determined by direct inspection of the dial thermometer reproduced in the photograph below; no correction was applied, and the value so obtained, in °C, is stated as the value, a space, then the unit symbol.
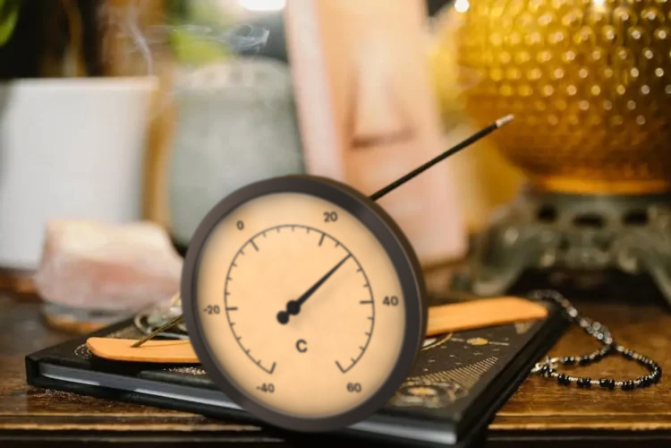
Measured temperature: 28 °C
